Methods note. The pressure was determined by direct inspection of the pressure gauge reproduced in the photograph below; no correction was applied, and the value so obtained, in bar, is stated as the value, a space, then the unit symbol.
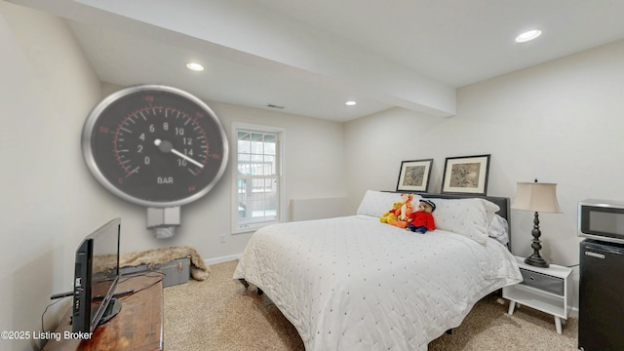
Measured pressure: 15 bar
